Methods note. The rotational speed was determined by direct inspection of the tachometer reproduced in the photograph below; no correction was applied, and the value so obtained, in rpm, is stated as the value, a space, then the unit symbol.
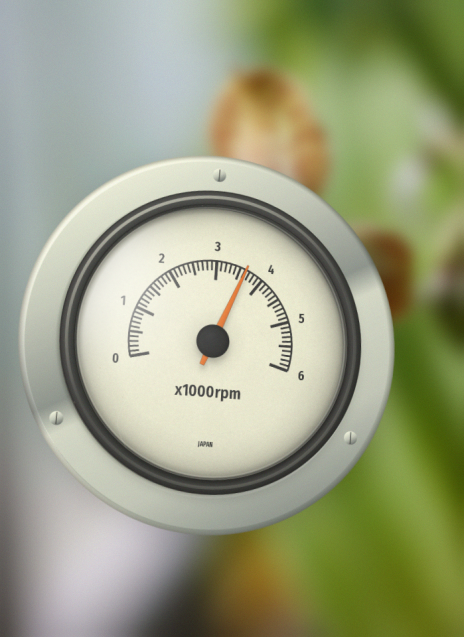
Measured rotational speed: 3600 rpm
